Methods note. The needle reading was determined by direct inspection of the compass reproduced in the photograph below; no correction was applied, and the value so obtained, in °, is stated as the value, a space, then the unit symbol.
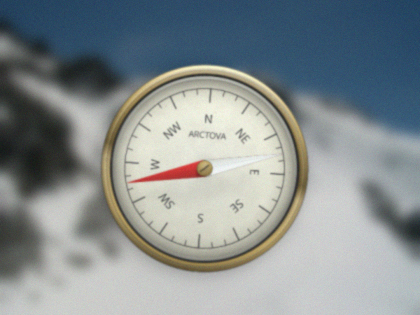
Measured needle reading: 255 °
